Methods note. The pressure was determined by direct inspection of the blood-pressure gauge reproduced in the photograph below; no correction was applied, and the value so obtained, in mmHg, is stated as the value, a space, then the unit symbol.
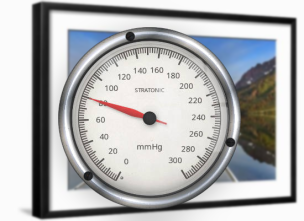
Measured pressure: 80 mmHg
